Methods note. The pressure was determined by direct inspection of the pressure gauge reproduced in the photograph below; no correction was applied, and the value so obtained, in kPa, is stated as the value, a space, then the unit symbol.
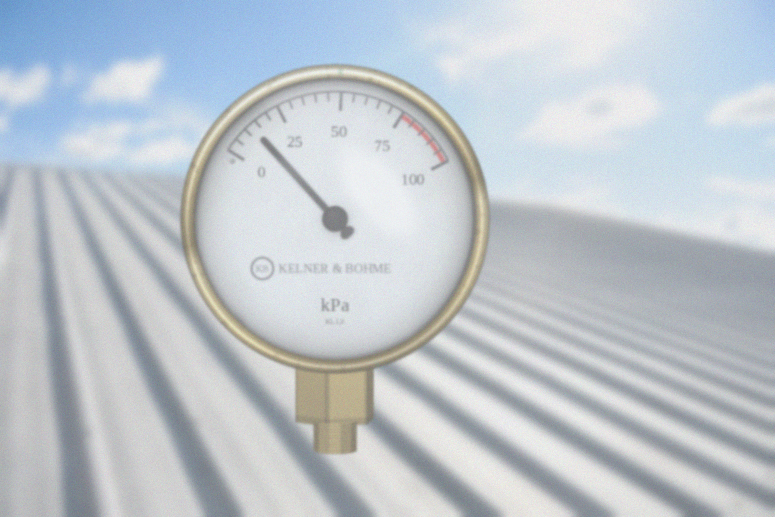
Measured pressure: 12.5 kPa
